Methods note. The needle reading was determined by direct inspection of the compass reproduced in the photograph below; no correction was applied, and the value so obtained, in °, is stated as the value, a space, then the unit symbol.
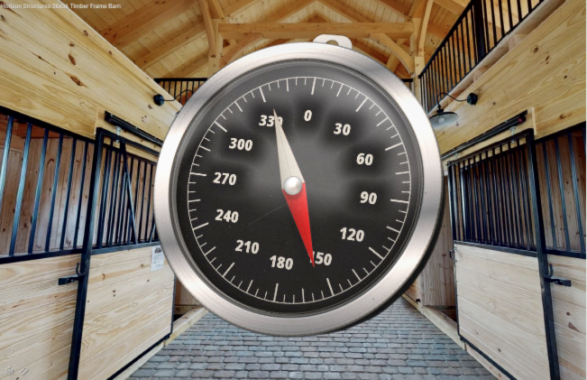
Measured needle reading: 155 °
